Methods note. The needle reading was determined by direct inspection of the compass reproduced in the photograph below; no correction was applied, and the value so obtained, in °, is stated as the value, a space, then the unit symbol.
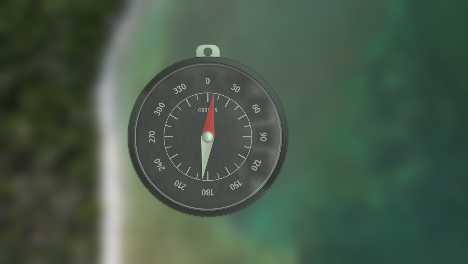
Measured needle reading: 7.5 °
